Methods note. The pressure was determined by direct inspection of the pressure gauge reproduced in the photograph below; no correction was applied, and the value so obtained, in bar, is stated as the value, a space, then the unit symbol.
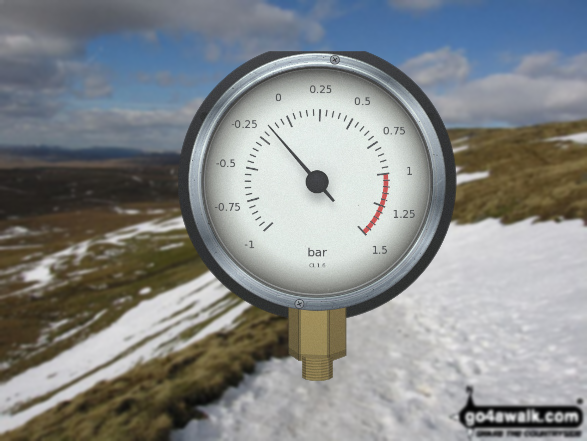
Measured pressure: -0.15 bar
